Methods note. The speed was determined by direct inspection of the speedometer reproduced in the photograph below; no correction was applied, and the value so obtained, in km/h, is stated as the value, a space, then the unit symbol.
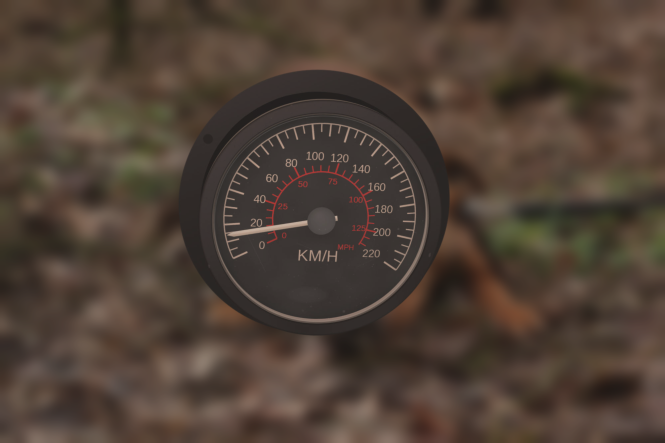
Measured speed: 15 km/h
